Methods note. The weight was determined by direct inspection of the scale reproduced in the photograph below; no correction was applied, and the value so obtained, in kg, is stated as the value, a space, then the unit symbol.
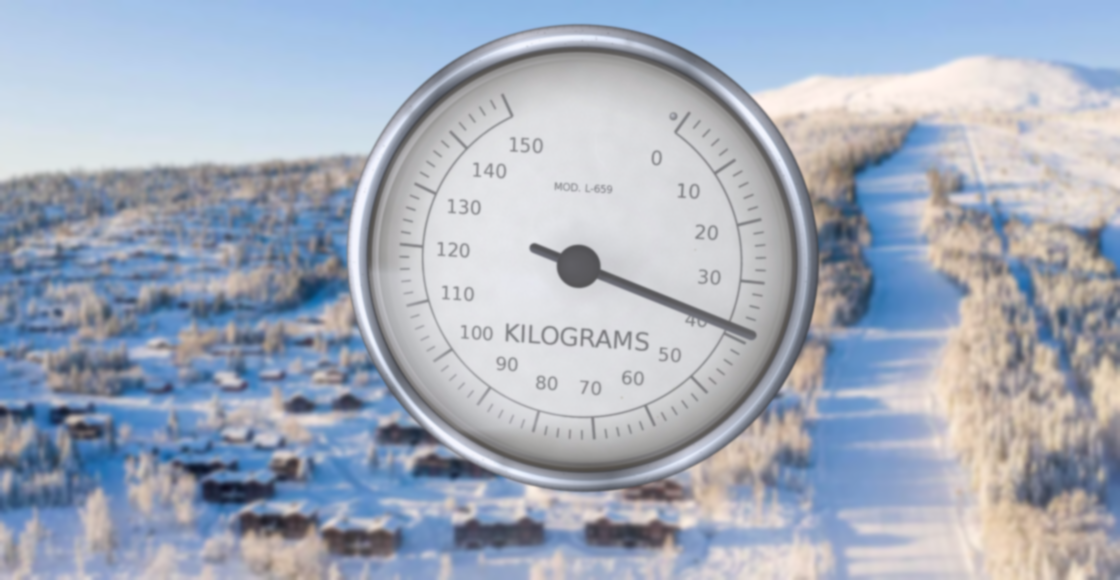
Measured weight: 38 kg
